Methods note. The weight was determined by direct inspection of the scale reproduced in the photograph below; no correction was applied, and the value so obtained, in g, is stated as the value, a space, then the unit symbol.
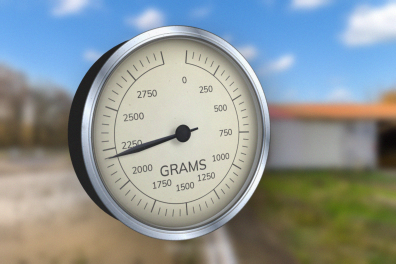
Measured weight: 2200 g
